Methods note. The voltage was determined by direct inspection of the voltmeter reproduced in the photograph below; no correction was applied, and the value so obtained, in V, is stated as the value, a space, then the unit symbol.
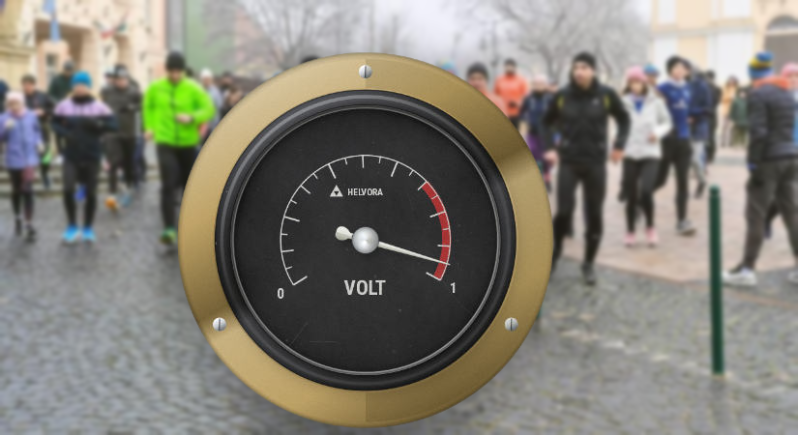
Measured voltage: 0.95 V
